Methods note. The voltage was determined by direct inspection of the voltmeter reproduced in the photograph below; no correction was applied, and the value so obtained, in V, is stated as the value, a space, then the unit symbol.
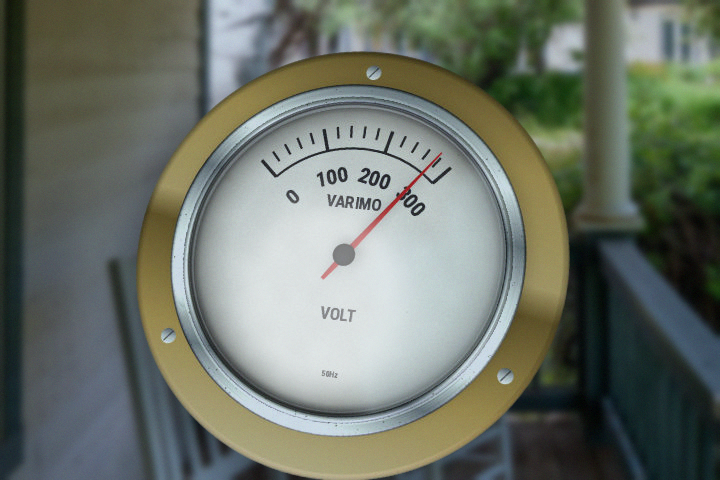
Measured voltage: 280 V
